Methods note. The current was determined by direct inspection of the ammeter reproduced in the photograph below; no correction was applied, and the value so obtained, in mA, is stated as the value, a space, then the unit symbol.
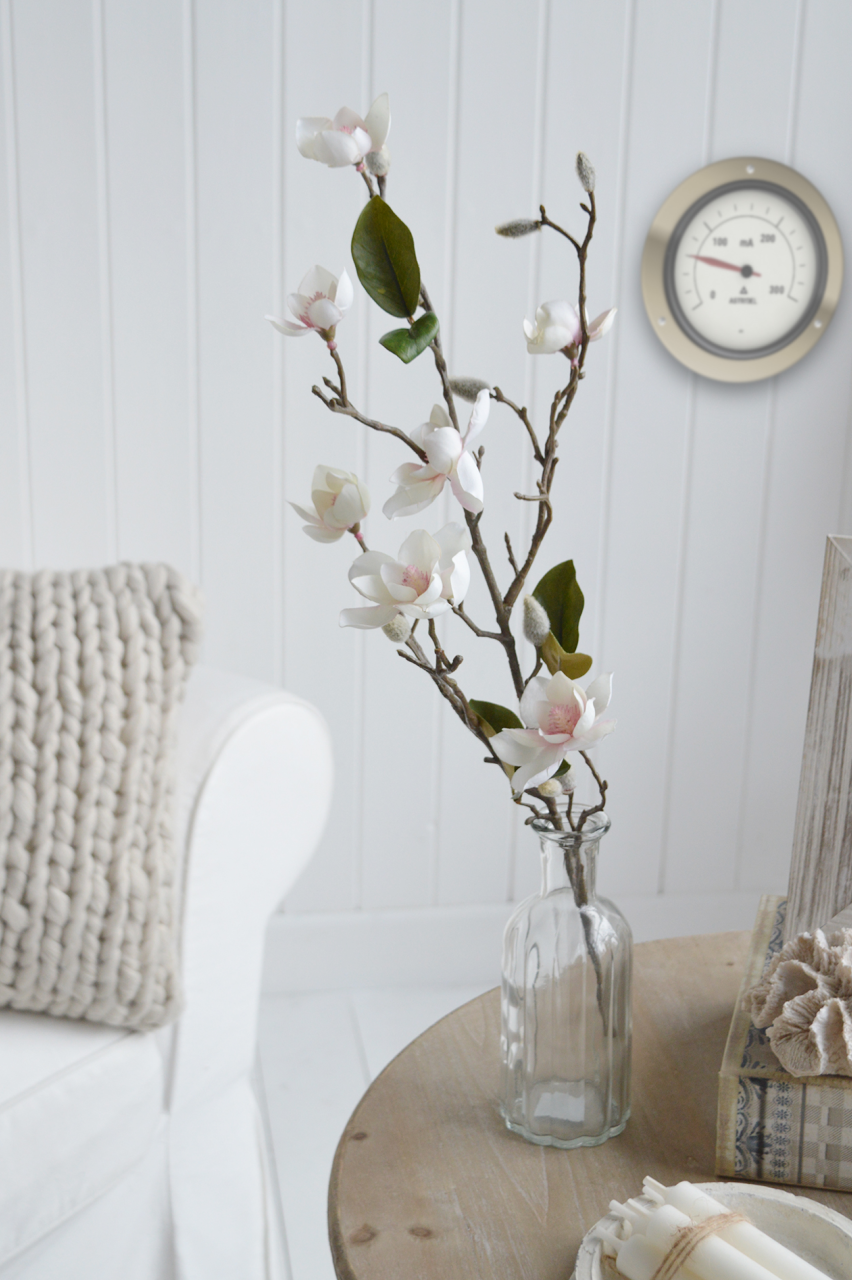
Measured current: 60 mA
